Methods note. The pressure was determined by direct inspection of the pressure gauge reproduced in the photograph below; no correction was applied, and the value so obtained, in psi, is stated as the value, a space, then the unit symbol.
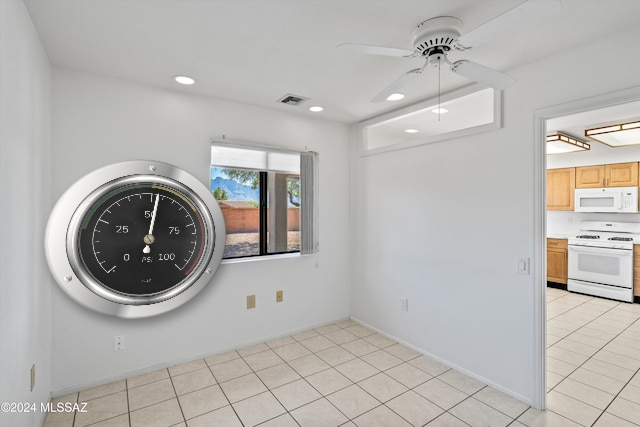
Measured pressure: 52.5 psi
